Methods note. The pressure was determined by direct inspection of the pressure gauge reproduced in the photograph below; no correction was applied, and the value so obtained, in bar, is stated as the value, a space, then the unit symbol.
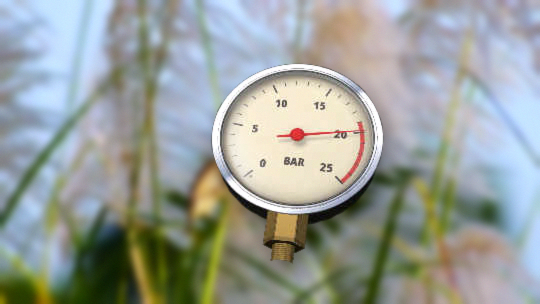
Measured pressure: 20 bar
